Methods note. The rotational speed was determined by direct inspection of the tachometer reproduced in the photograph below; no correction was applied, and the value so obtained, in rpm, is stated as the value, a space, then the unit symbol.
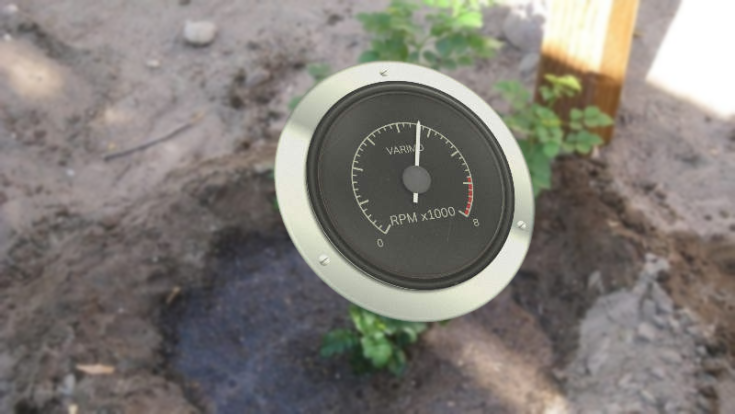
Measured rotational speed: 4600 rpm
